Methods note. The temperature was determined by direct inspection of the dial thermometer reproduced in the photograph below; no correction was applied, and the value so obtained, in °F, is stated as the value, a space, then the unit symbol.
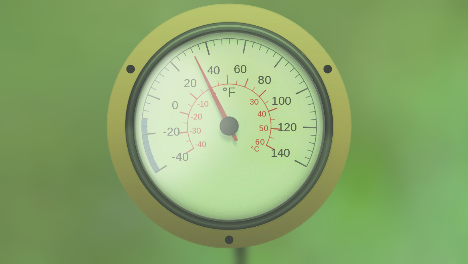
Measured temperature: 32 °F
